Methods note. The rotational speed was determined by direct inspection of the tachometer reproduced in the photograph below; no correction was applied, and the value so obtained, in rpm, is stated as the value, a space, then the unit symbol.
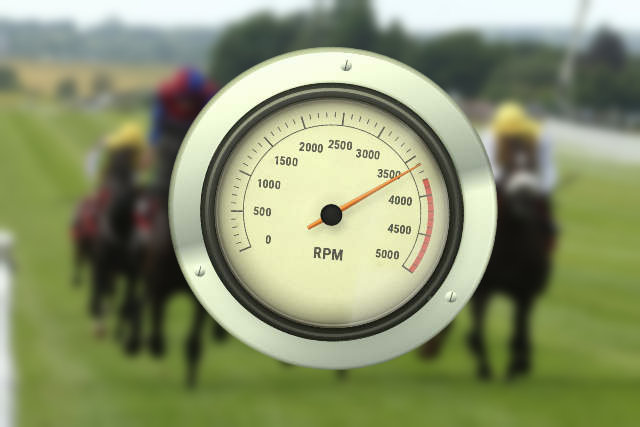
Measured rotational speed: 3600 rpm
